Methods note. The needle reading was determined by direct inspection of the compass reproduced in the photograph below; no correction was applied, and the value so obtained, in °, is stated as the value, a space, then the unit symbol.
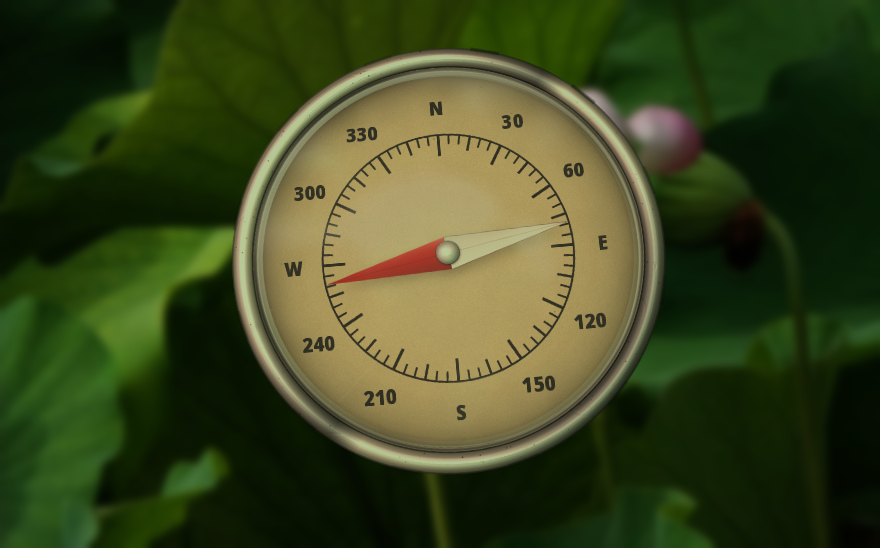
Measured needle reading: 260 °
